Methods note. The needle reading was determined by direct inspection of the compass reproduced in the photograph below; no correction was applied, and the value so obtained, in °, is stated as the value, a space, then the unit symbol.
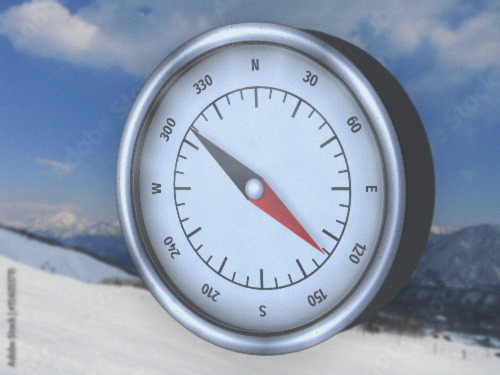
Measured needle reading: 130 °
